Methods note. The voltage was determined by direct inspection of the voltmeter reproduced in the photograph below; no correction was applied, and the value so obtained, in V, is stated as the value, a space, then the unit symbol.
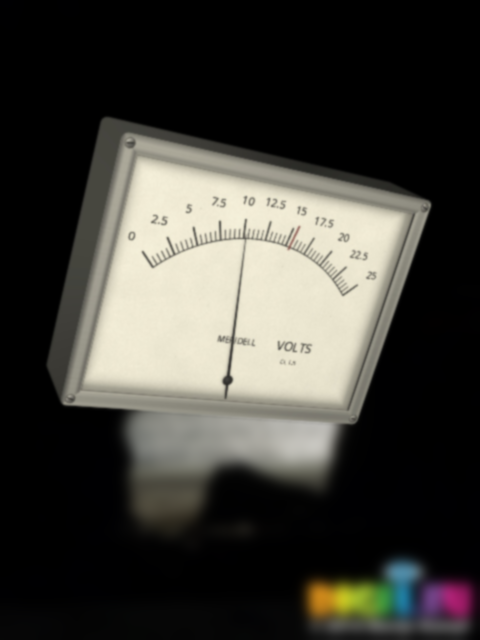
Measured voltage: 10 V
